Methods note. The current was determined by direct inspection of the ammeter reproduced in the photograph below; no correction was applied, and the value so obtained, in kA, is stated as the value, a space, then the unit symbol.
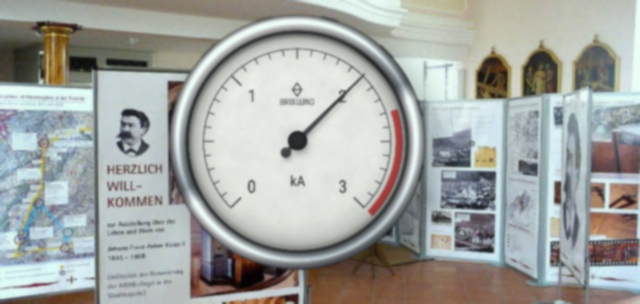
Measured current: 2 kA
